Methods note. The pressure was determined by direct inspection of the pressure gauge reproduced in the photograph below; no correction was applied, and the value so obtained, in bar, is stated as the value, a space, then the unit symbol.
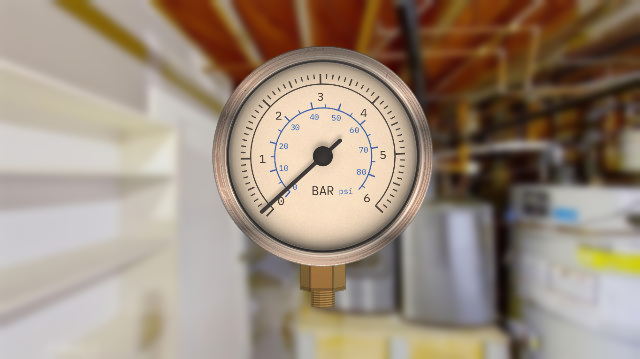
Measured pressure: 0.1 bar
